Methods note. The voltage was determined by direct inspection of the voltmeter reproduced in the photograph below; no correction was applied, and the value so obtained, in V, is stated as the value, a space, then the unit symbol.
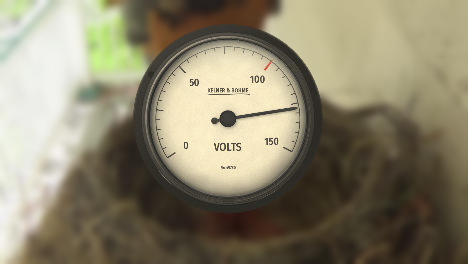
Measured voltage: 127.5 V
